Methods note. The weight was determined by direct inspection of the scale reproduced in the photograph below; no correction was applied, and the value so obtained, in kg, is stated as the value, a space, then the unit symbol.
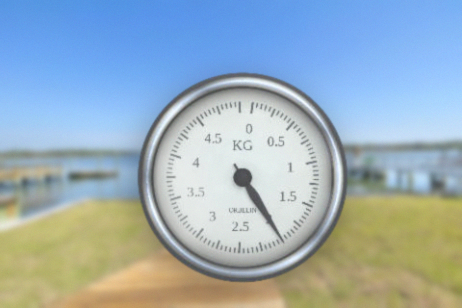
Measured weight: 2 kg
